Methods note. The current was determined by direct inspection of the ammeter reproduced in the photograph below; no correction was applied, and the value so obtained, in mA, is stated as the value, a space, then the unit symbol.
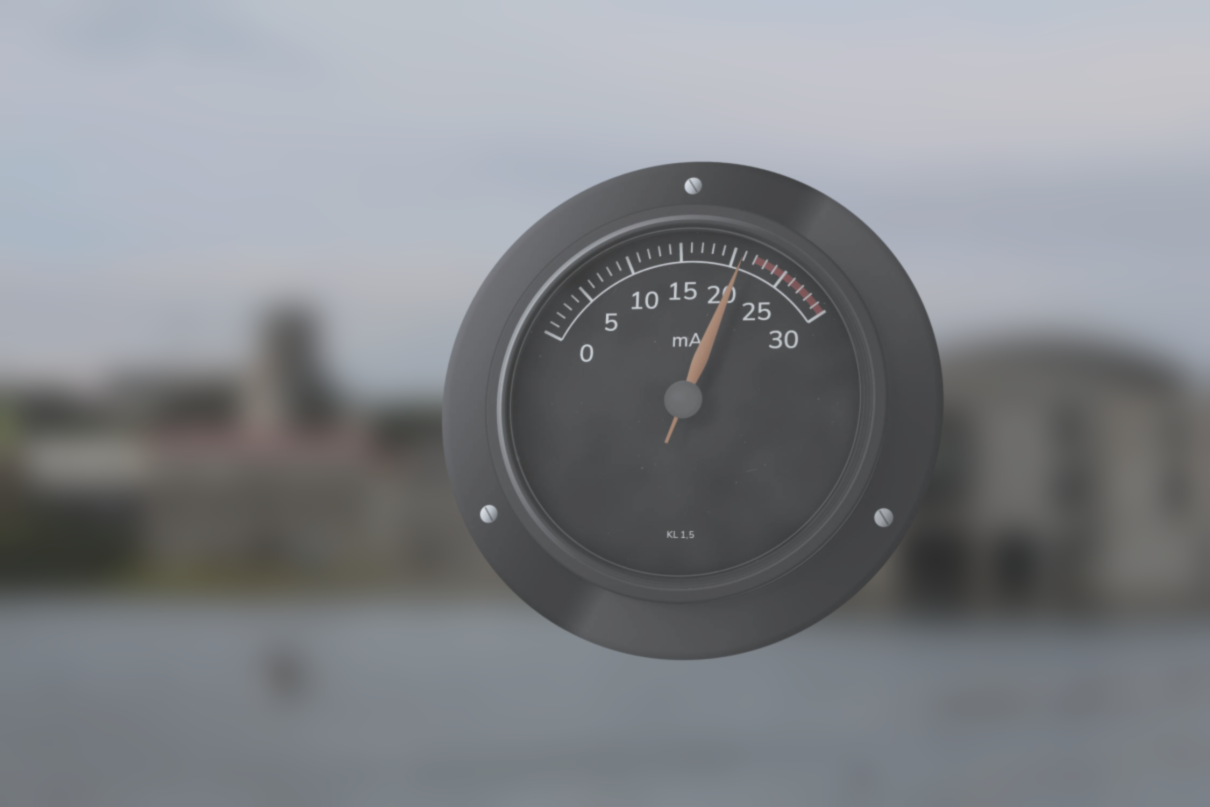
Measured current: 21 mA
